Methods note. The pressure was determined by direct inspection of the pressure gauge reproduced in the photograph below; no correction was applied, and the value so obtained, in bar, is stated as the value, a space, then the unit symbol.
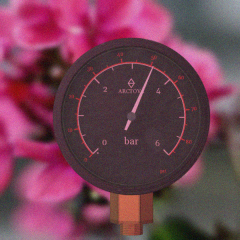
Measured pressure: 3.5 bar
